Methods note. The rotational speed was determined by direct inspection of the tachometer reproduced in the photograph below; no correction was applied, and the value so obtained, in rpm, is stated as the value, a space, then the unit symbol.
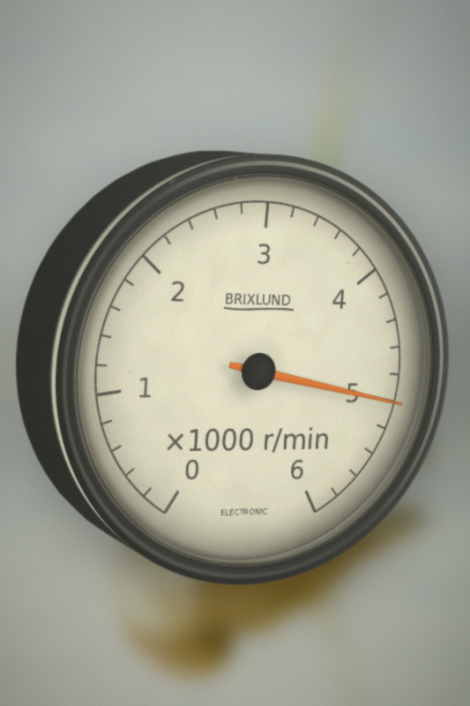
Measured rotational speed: 5000 rpm
